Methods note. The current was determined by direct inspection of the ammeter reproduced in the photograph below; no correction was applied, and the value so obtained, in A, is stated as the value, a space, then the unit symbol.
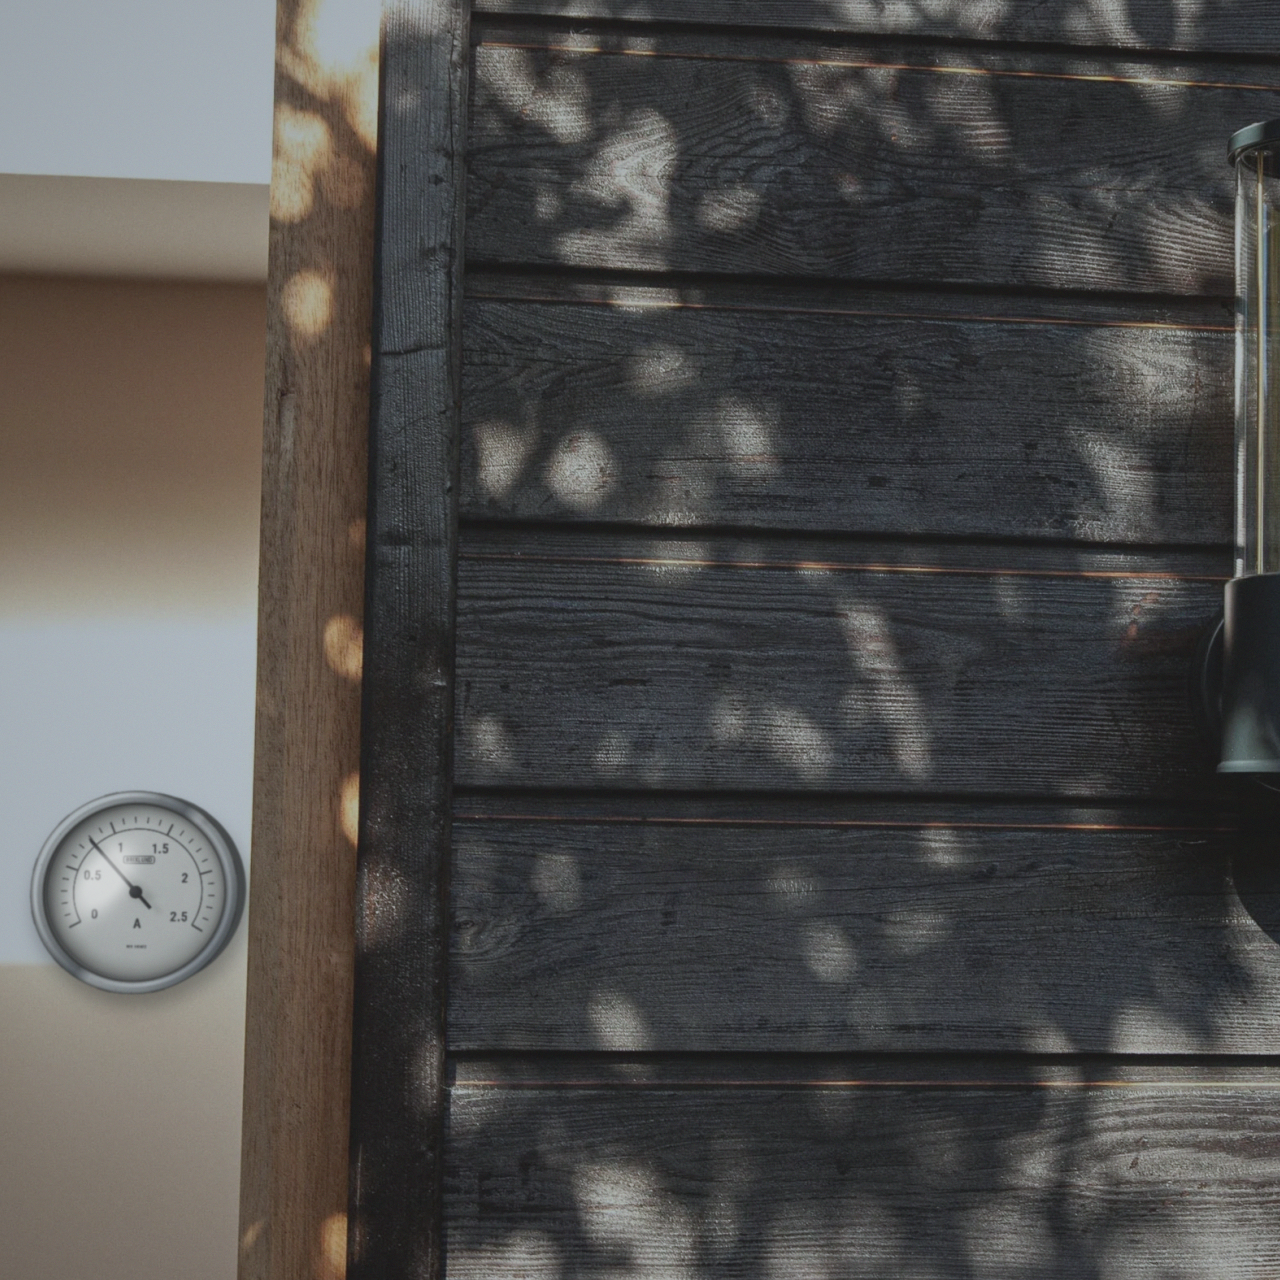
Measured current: 0.8 A
